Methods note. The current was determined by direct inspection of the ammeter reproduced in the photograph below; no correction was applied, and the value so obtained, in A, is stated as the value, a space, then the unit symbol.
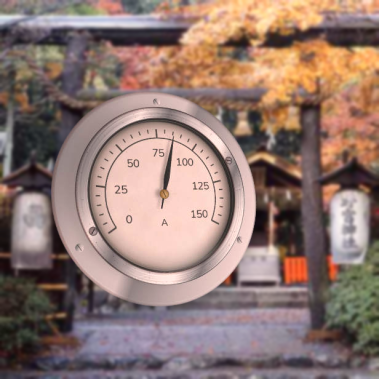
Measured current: 85 A
